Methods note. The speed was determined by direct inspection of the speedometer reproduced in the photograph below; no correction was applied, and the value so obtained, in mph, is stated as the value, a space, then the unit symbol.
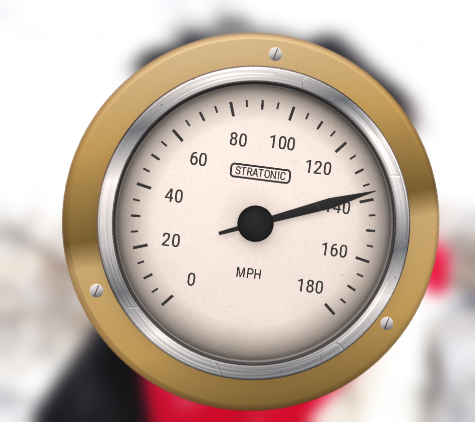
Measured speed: 137.5 mph
